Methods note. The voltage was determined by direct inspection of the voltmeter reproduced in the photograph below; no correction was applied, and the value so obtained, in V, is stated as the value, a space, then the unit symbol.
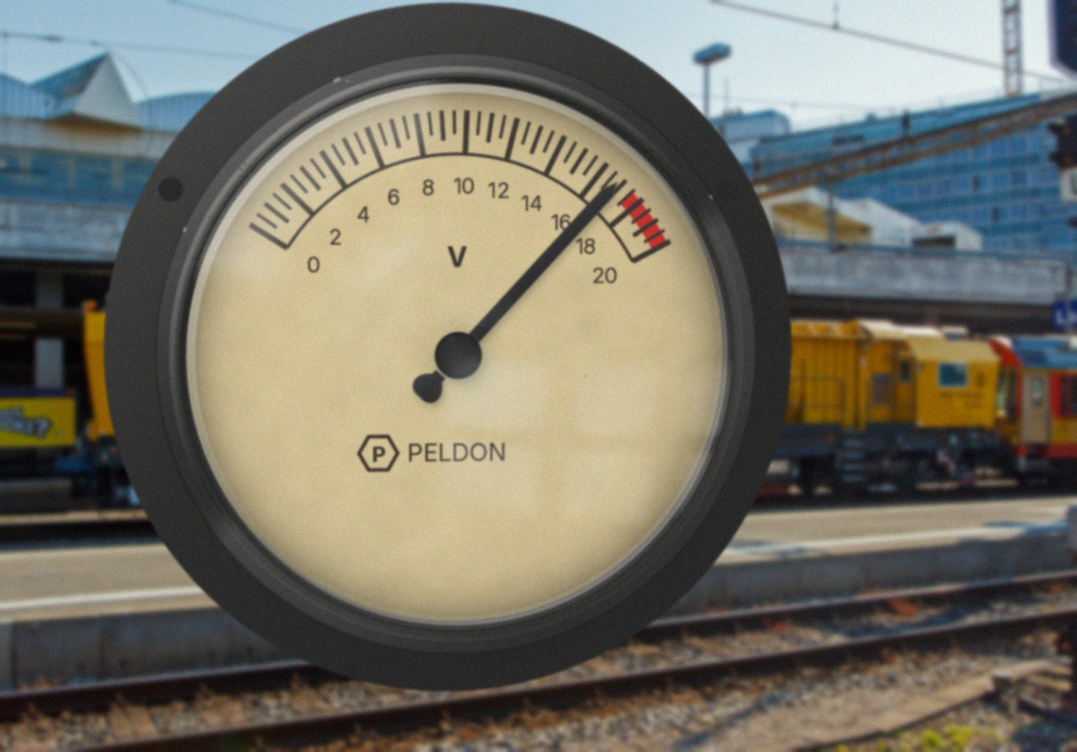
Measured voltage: 16.75 V
